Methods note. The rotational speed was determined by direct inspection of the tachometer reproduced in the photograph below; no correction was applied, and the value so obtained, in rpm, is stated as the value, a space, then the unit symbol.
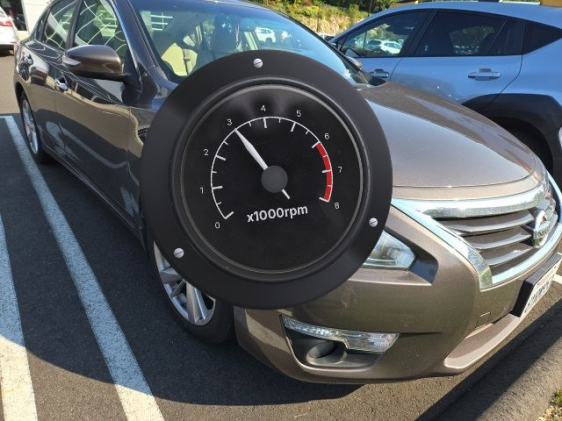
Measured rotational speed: 3000 rpm
